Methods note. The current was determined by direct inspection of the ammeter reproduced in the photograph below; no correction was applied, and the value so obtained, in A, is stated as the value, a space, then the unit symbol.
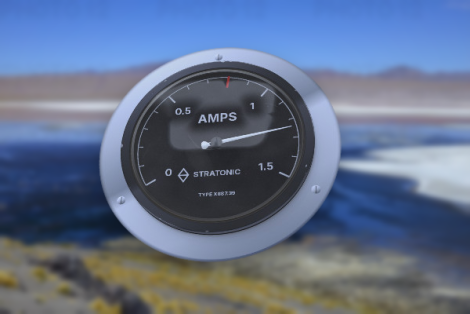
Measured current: 1.25 A
